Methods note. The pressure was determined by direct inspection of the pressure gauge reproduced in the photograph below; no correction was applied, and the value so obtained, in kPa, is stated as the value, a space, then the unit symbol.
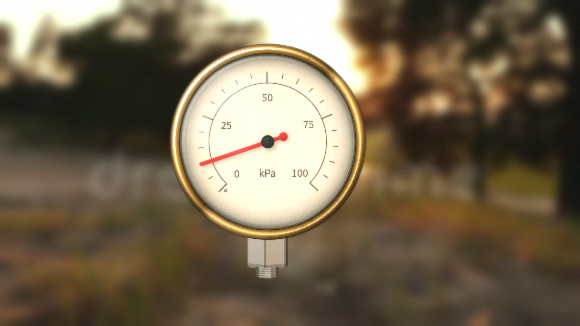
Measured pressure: 10 kPa
